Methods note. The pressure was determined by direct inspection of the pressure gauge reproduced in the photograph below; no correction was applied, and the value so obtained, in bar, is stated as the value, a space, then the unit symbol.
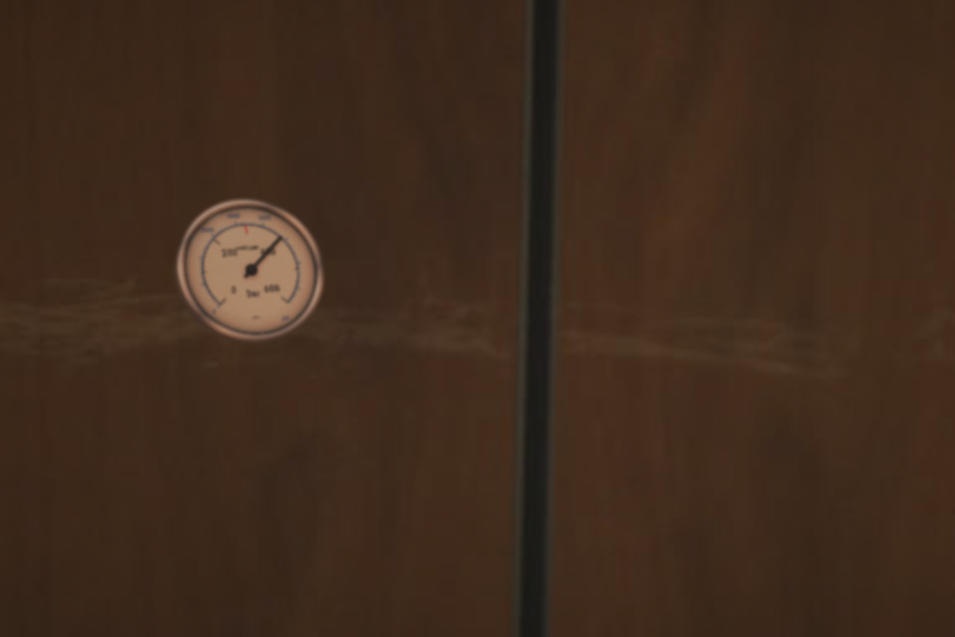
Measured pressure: 400 bar
